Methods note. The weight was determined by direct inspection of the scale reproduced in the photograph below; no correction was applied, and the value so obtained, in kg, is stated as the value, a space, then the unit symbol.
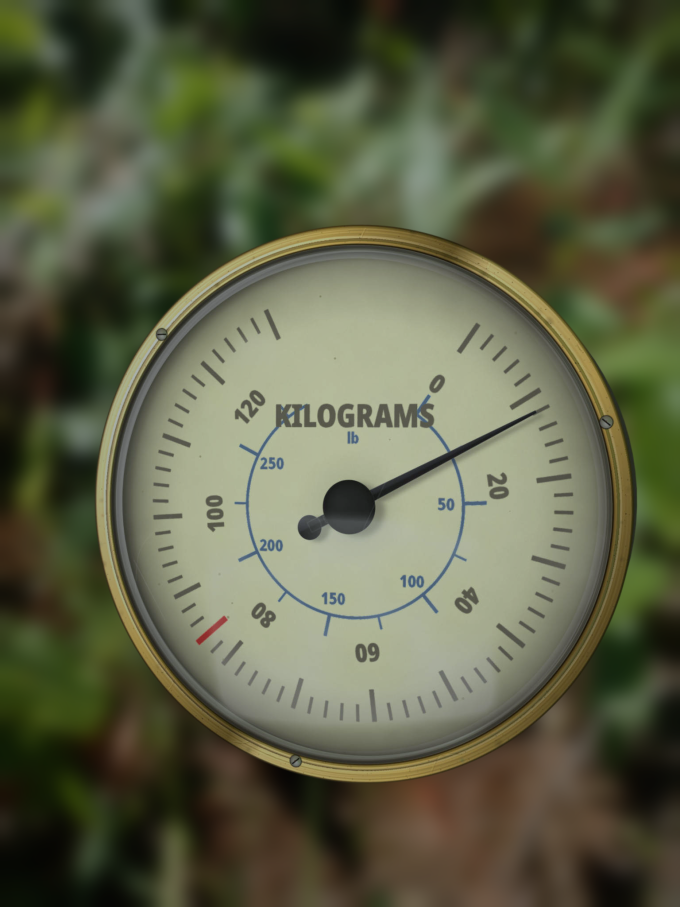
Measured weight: 12 kg
